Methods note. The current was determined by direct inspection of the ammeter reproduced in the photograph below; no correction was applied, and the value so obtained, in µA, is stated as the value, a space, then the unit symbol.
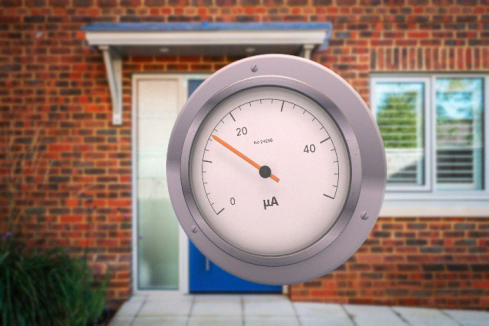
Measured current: 15 µA
